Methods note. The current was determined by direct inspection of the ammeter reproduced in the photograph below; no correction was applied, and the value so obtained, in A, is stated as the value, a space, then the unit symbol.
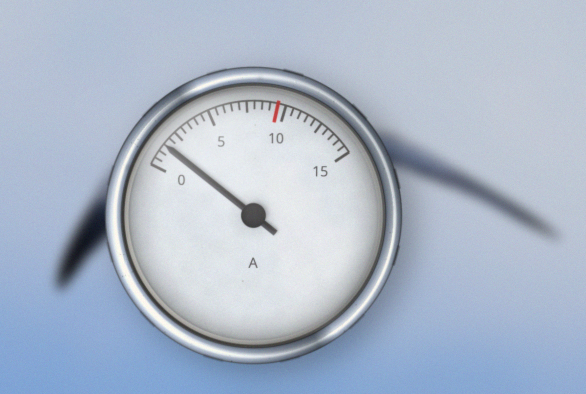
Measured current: 1.5 A
